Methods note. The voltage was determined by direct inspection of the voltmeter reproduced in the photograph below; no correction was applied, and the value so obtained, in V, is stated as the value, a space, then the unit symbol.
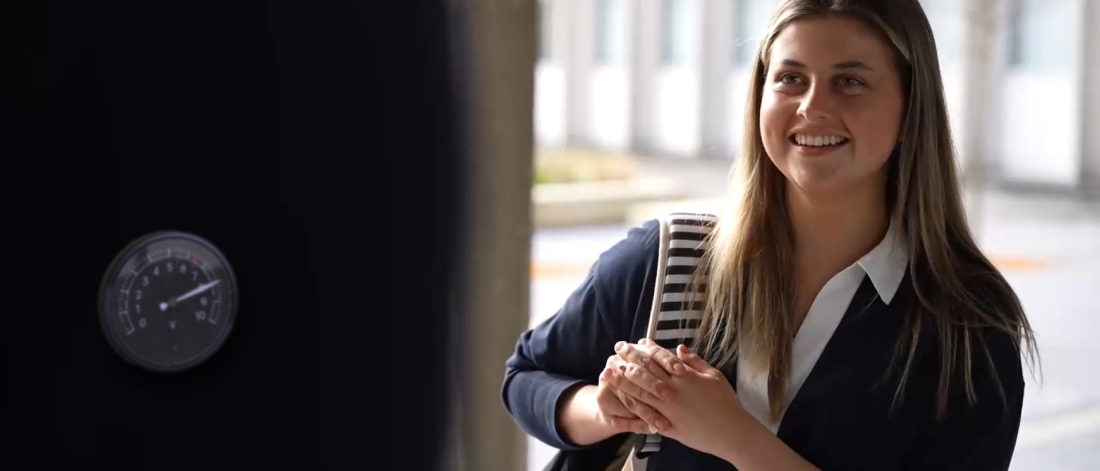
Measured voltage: 8 V
